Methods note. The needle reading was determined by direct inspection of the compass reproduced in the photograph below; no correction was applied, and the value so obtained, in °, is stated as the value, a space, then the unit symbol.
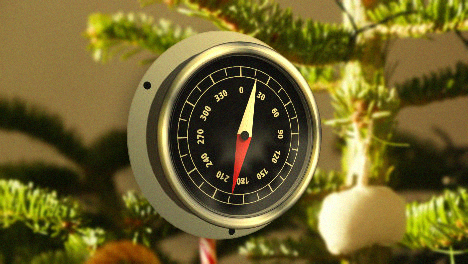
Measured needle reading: 195 °
